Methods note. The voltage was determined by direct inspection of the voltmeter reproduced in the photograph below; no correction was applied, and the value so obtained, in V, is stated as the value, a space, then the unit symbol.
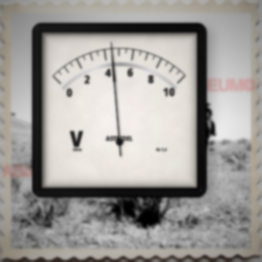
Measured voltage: 4.5 V
